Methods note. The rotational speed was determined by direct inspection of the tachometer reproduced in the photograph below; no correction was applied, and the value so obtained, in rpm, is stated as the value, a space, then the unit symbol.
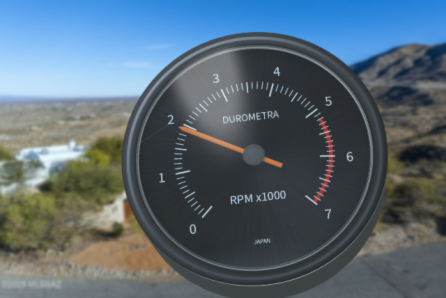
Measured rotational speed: 1900 rpm
